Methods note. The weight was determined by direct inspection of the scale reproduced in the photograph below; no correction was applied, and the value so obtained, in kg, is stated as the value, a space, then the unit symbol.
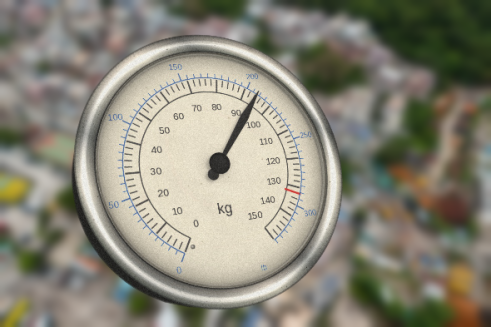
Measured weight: 94 kg
